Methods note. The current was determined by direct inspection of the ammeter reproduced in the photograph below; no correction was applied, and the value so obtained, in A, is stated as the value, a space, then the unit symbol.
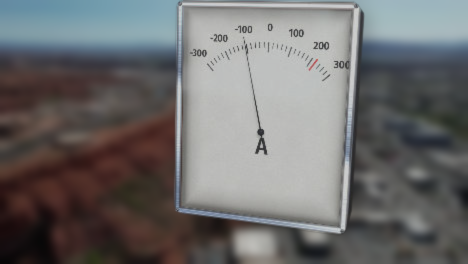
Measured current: -100 A
